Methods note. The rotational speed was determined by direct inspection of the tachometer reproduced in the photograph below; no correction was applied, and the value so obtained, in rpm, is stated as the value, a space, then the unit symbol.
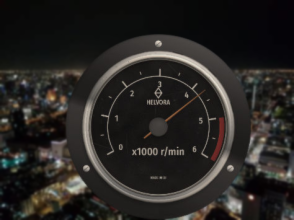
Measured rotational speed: 4250 rpm
